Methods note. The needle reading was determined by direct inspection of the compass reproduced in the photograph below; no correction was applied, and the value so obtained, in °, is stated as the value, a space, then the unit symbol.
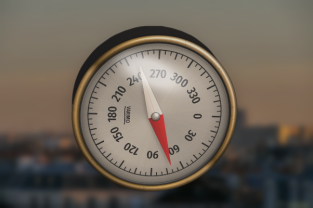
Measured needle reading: 70 °
